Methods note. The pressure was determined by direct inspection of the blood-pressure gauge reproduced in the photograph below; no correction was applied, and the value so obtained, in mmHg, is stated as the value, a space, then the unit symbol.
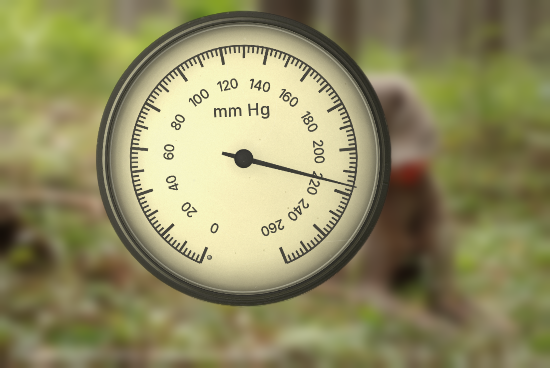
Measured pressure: 216 mmHg
